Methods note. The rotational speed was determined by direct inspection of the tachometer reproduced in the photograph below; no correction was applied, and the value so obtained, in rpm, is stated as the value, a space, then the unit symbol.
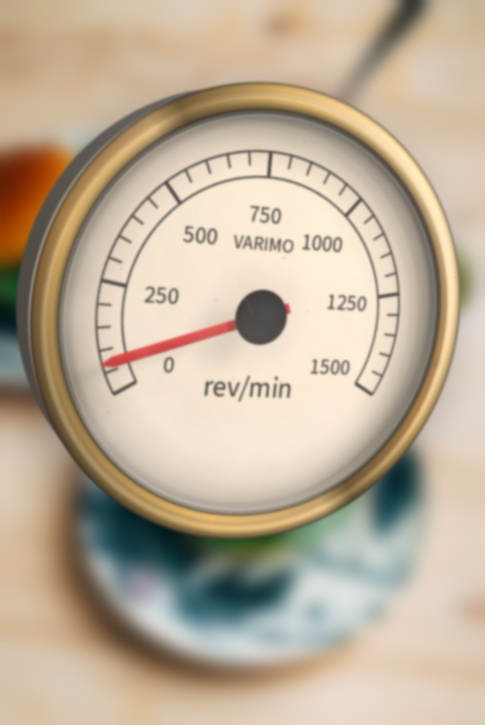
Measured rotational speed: 75 rpm
